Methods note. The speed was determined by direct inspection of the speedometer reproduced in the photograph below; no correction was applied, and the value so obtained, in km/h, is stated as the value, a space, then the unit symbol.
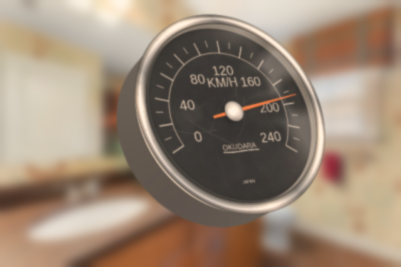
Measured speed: 195 km/h
